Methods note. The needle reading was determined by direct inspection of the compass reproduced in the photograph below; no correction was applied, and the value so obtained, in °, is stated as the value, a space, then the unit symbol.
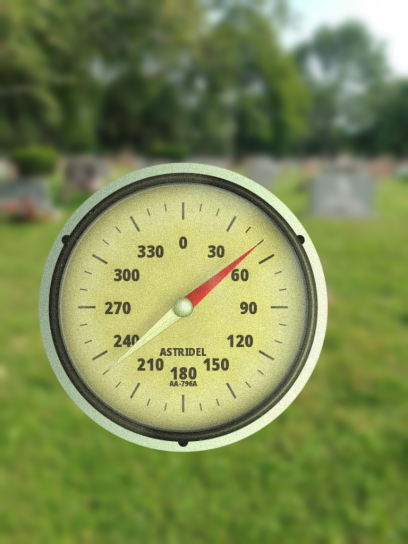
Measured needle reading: 50 °
